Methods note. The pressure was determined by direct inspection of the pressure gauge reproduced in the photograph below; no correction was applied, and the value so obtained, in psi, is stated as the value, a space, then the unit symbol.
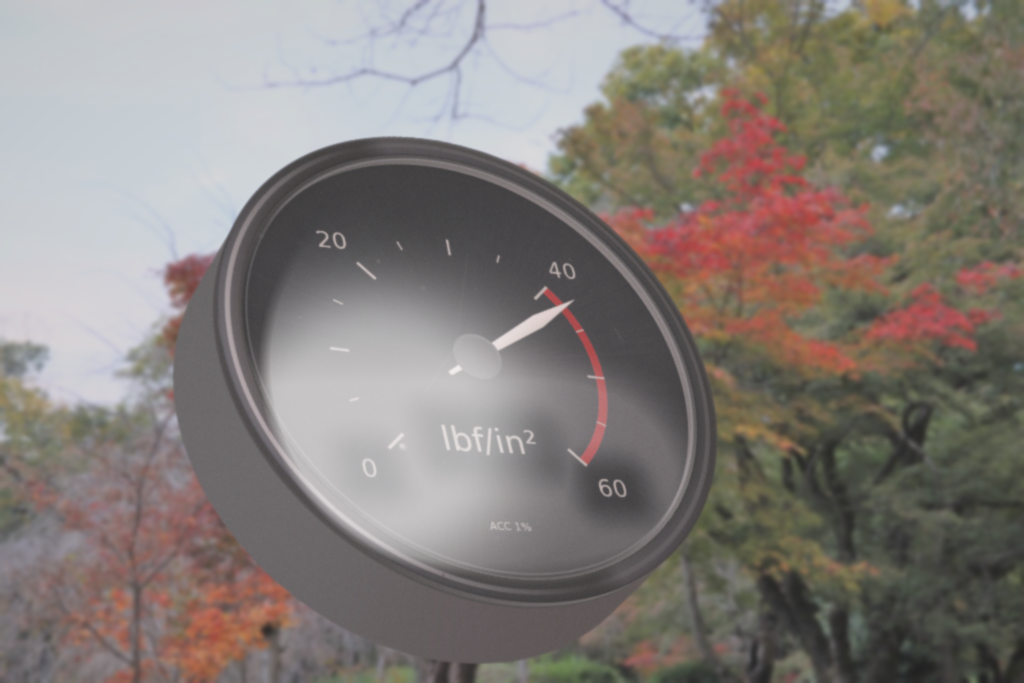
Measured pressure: 42.5 psi
